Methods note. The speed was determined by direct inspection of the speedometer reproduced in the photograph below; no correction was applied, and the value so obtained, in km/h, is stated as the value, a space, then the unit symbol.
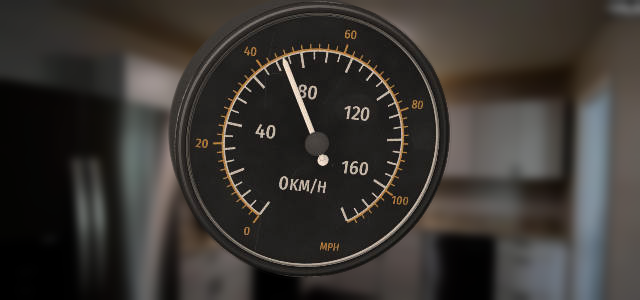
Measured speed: 72.5 km/h
